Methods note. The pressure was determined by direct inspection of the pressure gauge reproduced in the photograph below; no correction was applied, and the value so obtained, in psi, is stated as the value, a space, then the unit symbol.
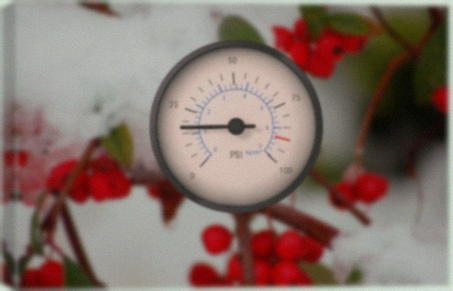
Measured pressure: 17.5 psi
